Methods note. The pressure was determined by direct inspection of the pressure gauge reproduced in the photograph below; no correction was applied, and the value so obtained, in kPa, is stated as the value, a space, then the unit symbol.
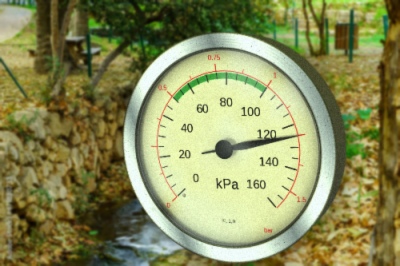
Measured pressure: 125 kPa
